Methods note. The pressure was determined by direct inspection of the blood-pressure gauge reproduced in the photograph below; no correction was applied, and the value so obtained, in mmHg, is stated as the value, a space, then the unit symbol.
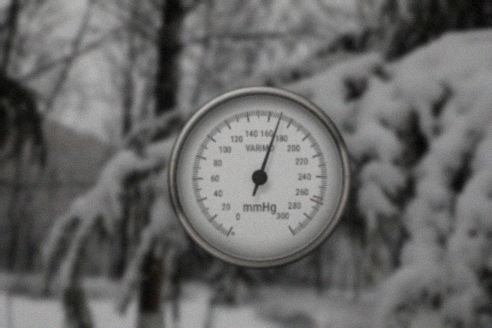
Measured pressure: 170 mmHg
